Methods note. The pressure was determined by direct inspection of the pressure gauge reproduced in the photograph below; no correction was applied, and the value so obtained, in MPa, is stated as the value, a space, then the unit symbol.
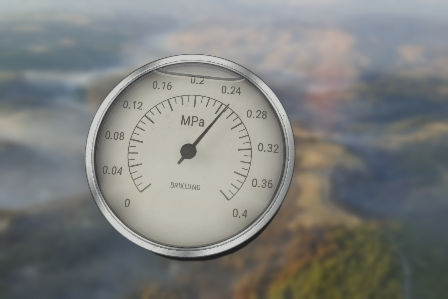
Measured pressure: 0.25 MPa
